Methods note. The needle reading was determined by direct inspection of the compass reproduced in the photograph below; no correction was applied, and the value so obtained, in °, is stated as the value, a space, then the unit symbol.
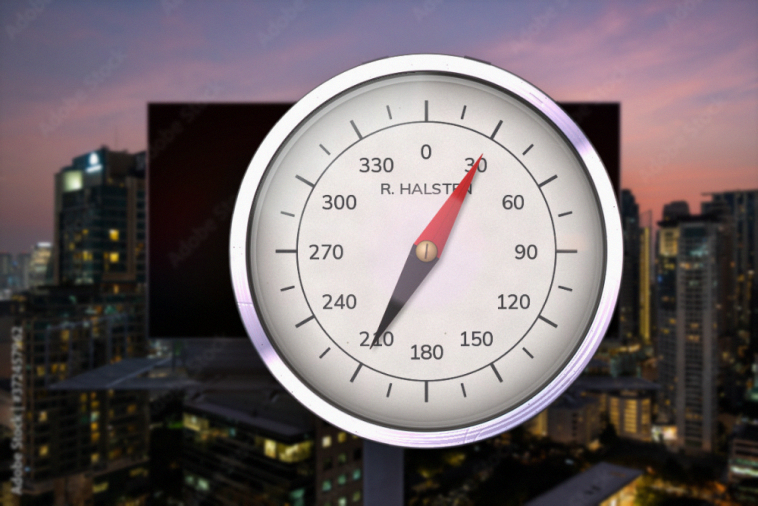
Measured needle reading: 30 °
